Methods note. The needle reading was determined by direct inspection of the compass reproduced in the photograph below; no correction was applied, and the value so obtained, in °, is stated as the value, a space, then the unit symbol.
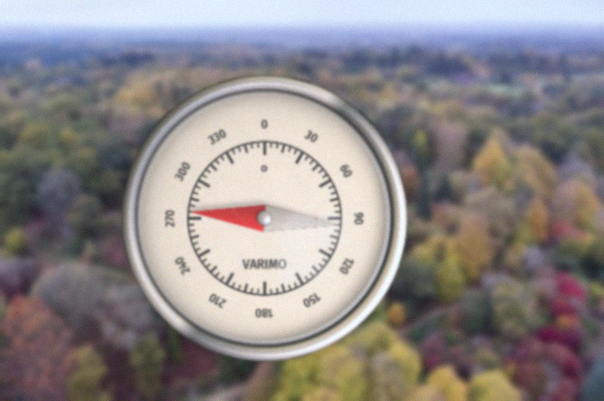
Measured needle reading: 275 °
